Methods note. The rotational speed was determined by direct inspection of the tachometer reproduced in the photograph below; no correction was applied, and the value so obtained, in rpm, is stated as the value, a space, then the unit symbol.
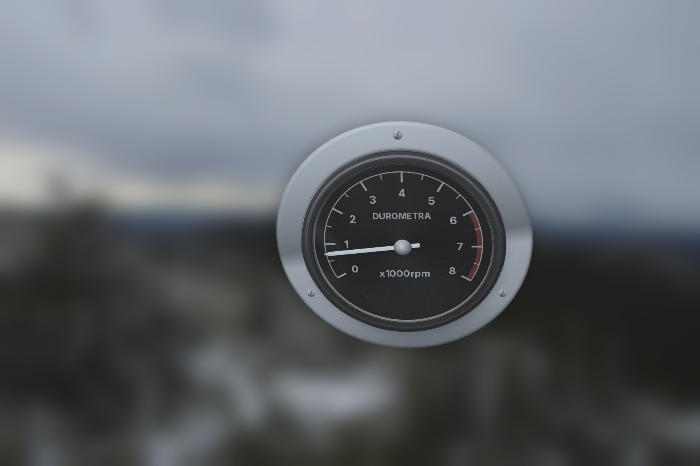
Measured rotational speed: 750 rpm
